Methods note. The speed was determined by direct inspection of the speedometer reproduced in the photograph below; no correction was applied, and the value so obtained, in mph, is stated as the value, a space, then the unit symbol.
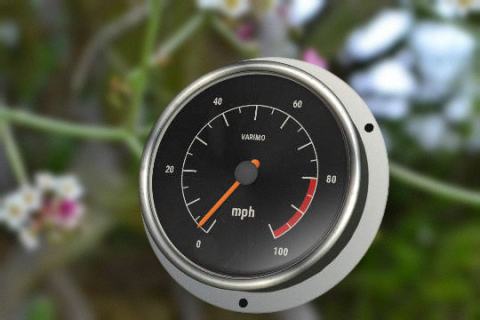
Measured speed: 2.5 mph
